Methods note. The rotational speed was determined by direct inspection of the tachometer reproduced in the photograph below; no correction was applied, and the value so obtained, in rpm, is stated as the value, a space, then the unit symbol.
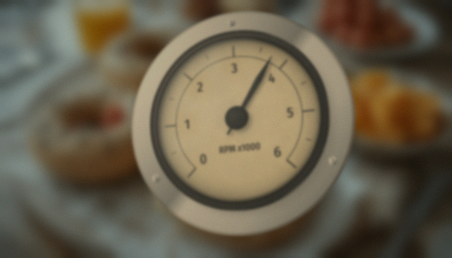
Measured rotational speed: 3750 rpm
